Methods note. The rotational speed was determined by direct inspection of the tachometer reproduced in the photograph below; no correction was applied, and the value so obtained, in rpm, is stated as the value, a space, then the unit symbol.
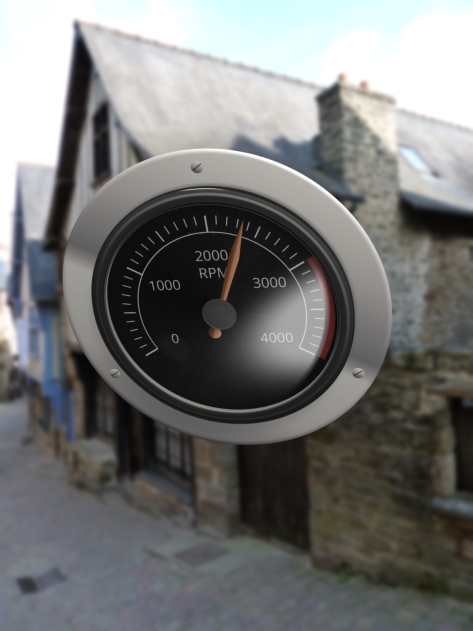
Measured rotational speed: 2350 rpm
